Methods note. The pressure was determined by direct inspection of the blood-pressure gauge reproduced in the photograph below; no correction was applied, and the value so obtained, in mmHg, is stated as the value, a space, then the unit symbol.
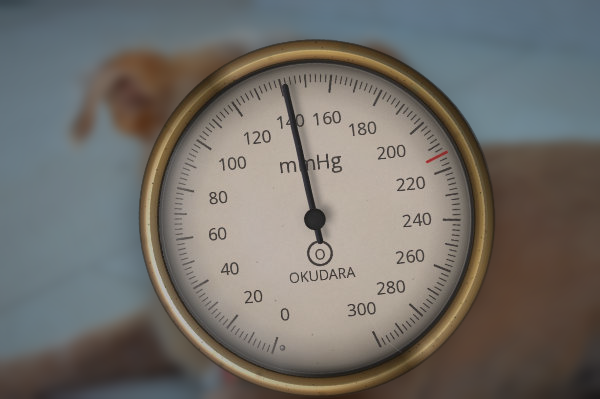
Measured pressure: 142 mmHg
